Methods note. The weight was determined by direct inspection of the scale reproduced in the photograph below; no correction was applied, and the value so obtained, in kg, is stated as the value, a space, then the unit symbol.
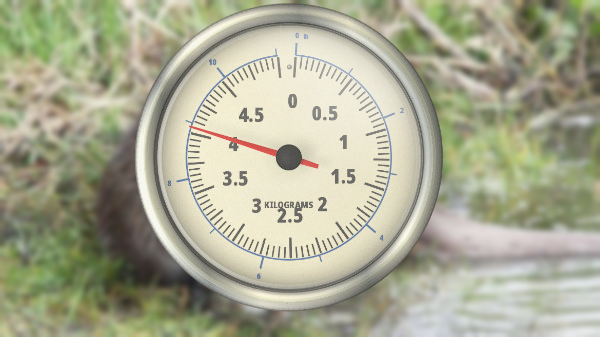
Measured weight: 4.05 kg
